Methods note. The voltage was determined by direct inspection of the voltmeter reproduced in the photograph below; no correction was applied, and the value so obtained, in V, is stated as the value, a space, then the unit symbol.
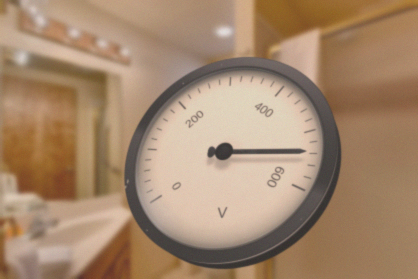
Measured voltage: 540 V
